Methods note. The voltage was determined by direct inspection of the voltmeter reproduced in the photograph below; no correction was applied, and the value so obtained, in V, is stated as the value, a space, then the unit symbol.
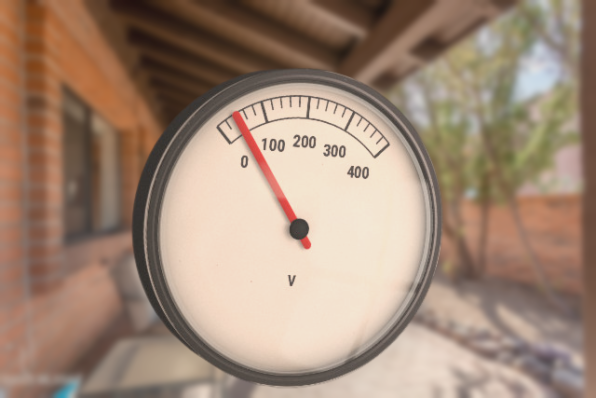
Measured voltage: 40 V
